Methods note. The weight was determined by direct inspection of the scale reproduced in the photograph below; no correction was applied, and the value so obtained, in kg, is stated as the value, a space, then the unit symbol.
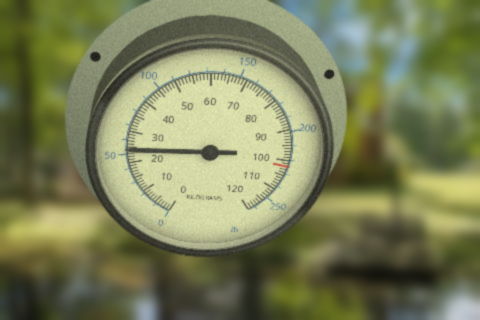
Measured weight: 25 kg
